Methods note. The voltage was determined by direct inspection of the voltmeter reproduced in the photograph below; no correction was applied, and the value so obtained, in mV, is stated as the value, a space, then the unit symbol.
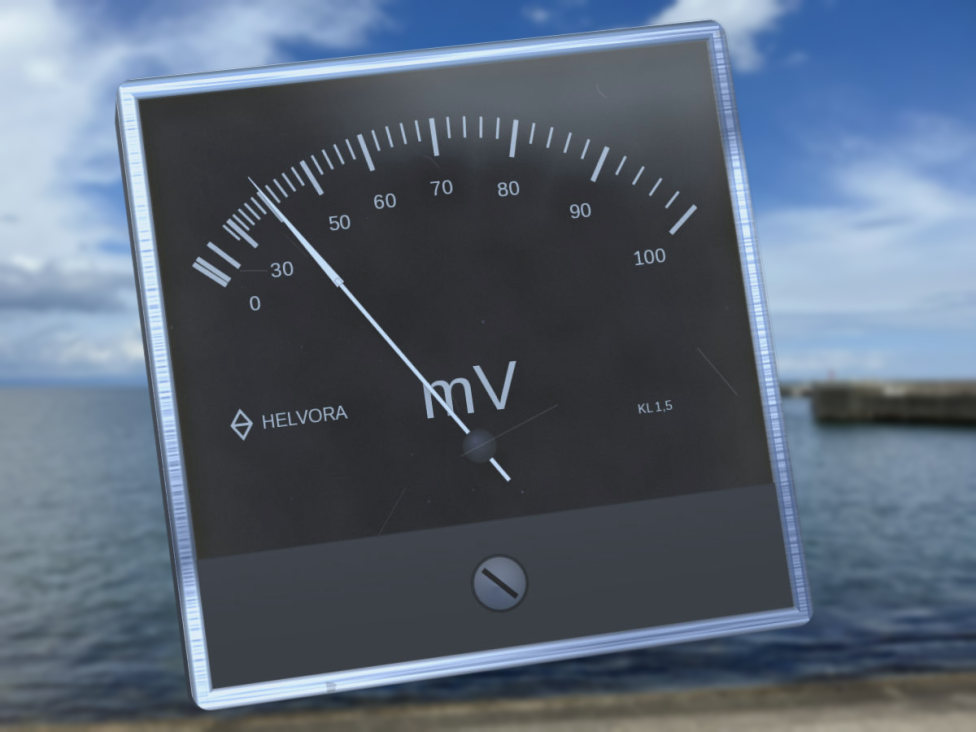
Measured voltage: 40 mV
